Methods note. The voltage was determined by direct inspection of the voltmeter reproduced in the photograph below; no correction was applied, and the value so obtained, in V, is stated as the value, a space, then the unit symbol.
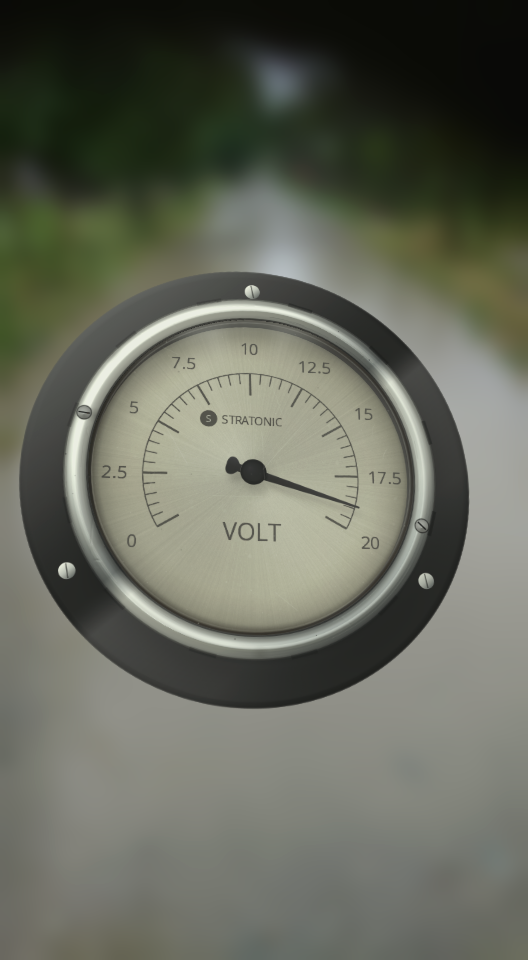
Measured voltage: 19 V
